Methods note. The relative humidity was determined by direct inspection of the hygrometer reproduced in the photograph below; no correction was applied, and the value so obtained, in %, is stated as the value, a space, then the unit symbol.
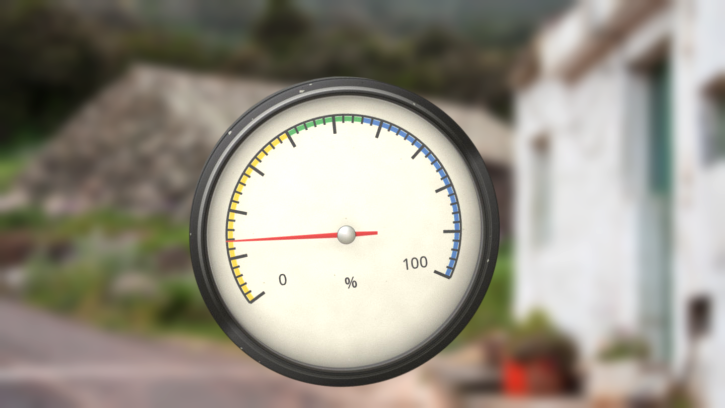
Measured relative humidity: 14 %
